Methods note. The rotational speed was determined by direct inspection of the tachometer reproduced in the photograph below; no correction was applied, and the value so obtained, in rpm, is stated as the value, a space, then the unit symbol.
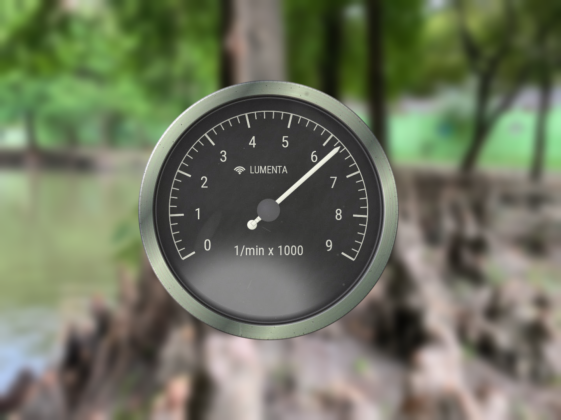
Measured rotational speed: 6300 rpm
